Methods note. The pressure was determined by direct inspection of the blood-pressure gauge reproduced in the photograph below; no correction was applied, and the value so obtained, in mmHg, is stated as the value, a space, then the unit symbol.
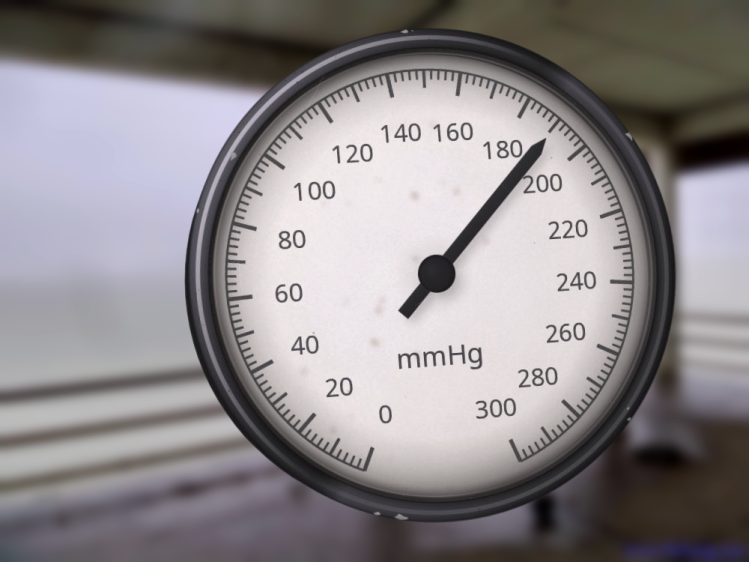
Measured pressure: 190 mmHg
